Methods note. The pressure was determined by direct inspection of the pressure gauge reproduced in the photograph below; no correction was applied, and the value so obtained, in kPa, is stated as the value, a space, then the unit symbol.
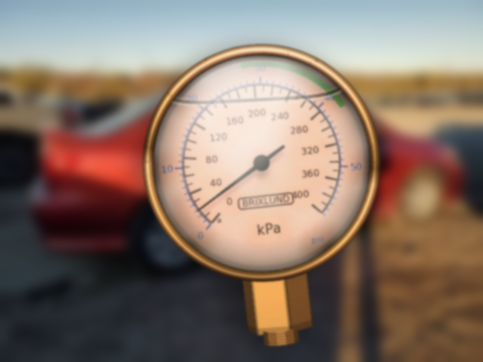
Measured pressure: 20 kPa
